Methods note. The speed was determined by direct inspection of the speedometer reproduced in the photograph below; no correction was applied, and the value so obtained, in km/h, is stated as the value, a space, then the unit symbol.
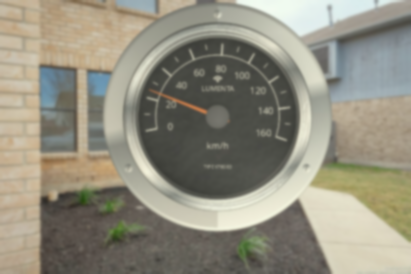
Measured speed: 25 km/h
